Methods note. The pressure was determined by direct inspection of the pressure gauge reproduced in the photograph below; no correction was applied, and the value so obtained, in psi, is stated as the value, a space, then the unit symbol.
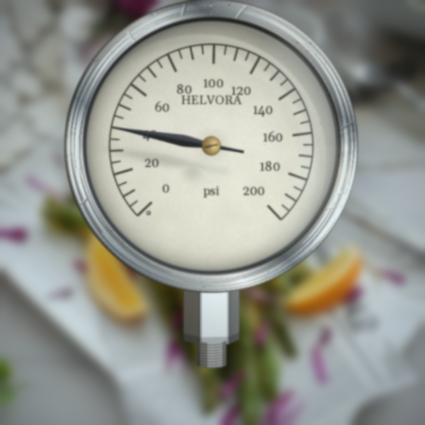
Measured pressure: 40 psi
